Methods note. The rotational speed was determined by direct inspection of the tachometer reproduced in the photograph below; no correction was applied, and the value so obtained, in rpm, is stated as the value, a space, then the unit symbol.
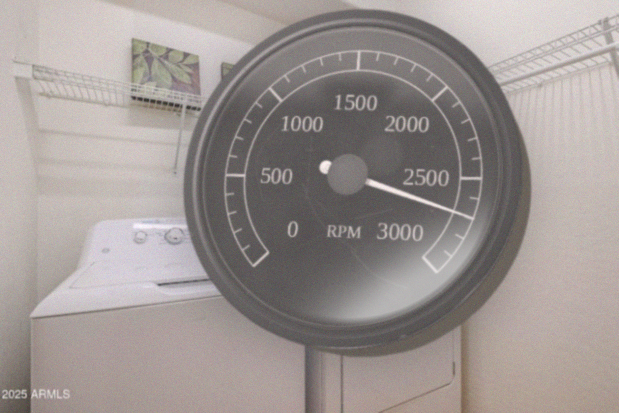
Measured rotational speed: 2700 rpm
